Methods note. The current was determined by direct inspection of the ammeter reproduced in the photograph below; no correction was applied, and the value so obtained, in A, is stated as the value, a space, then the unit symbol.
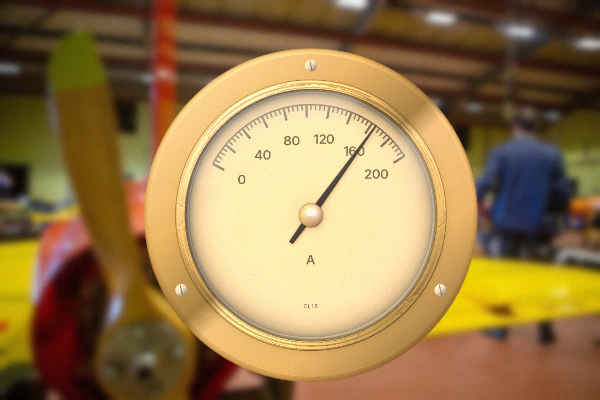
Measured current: 164 A
